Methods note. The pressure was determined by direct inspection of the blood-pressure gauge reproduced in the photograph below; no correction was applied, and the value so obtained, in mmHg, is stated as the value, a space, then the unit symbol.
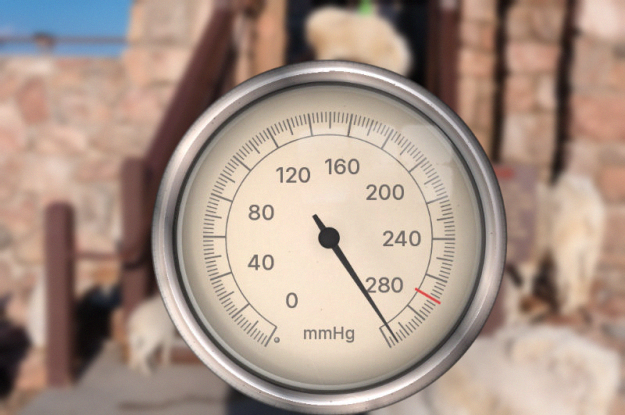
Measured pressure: 296 mmHg
